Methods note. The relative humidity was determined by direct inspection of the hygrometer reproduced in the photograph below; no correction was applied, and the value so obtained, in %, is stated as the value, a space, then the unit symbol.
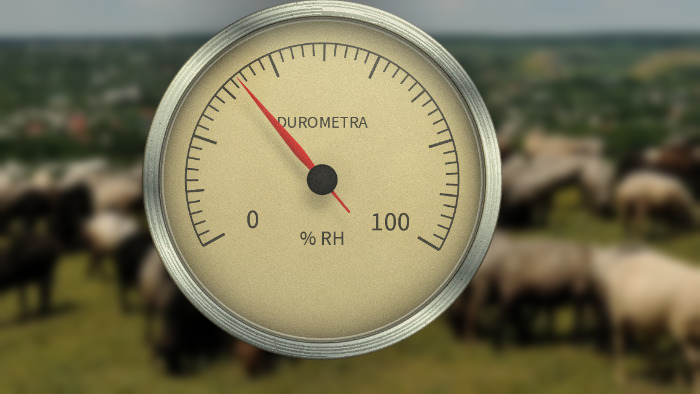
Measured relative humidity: 33 %
